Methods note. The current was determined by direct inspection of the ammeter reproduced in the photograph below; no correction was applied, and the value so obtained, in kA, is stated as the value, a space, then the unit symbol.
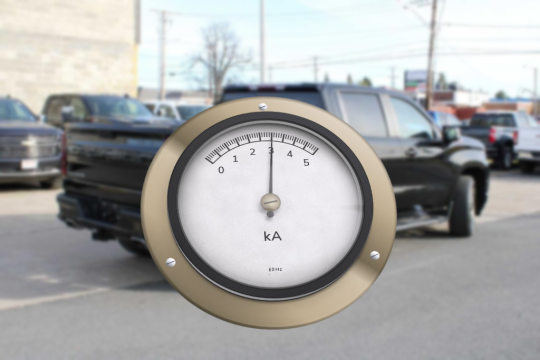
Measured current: 3 kA
